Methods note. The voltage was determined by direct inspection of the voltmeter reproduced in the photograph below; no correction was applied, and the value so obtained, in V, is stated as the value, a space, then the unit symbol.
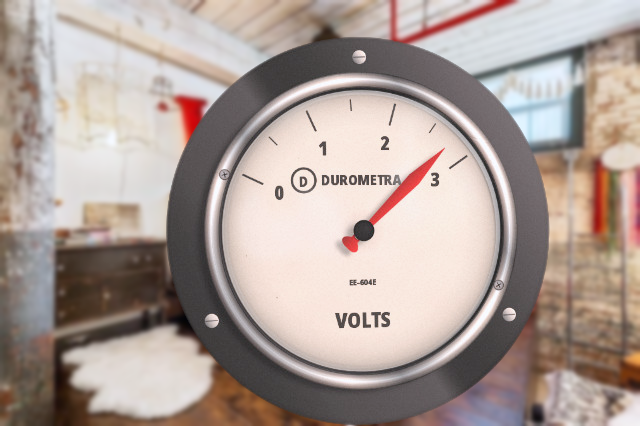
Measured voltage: 2.75 V
